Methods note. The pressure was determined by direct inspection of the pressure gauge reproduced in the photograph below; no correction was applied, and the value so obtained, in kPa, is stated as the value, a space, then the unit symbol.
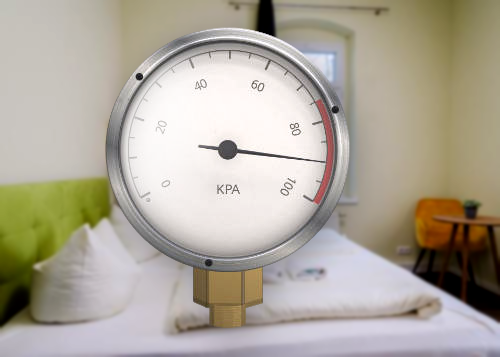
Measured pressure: 90 kPa
